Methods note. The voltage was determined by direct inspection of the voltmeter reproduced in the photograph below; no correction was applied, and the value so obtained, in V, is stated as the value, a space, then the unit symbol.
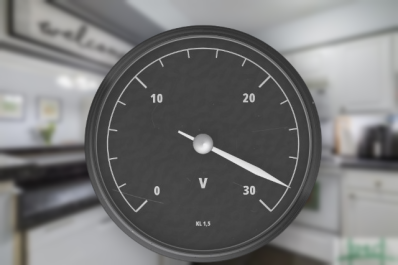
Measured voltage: 28 V
